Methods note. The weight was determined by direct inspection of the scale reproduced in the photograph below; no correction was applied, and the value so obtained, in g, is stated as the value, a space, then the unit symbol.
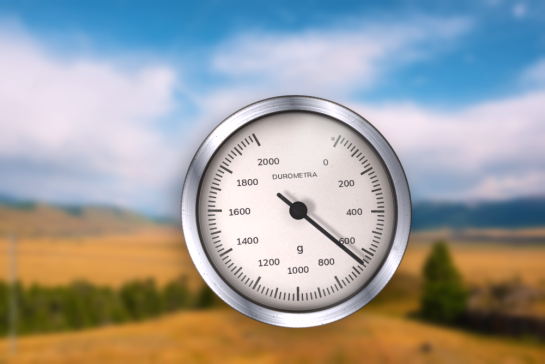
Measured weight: 660 g
